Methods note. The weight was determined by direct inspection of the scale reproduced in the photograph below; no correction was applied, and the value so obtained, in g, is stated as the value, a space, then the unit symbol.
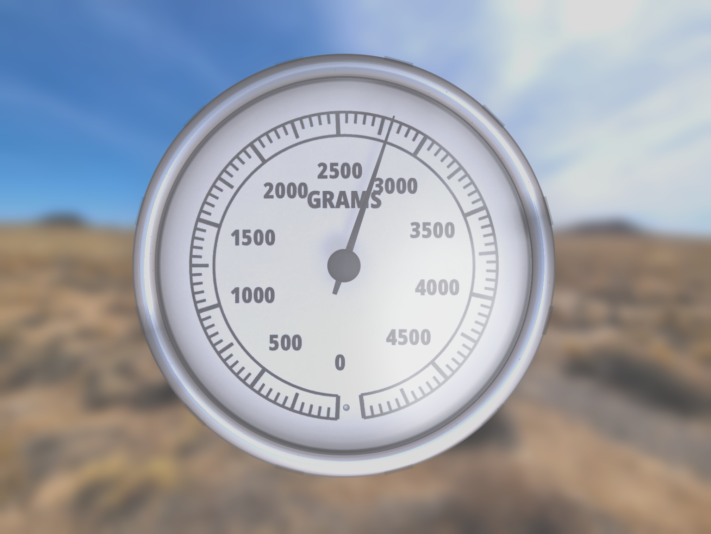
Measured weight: 2800 g
